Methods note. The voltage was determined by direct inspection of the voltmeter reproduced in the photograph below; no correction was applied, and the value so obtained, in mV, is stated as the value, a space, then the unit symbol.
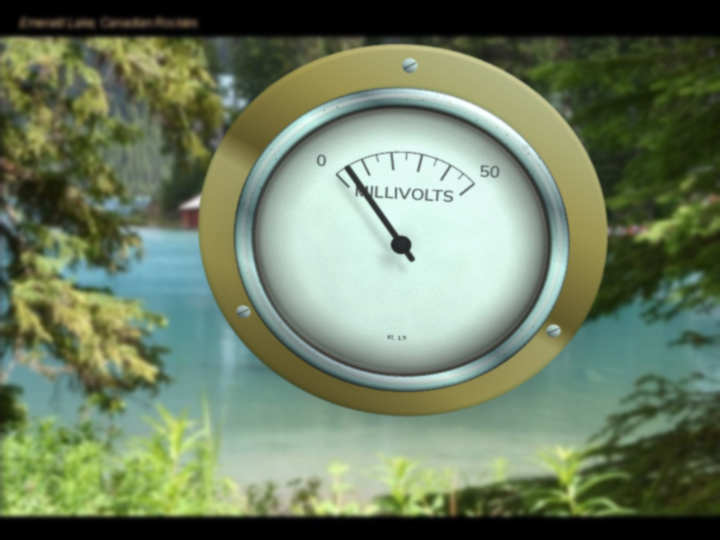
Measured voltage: 5 mV
